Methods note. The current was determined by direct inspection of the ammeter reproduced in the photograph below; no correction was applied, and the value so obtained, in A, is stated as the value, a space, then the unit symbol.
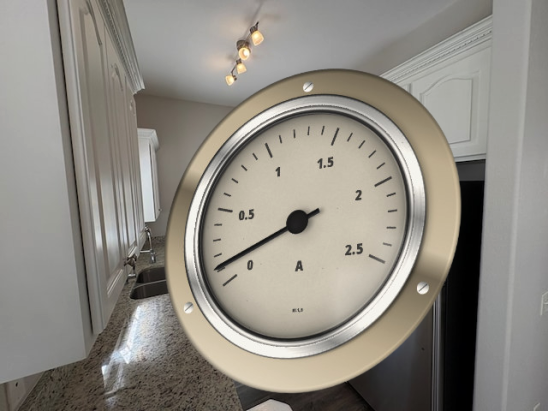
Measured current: 0.1 A
